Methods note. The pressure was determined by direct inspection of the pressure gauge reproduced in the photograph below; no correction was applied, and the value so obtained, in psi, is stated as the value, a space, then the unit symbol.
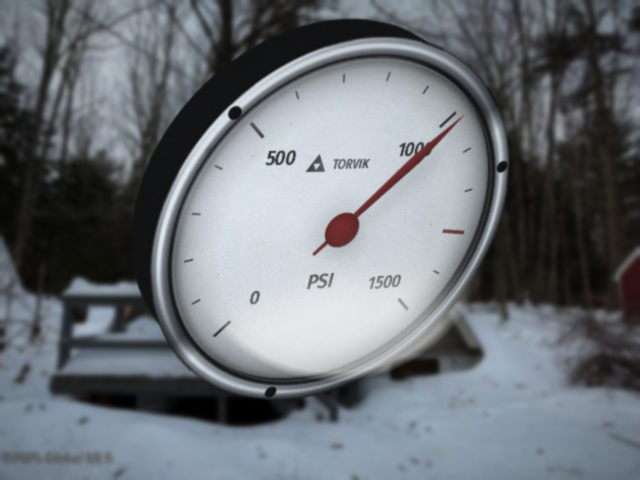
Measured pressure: 1000 psi
